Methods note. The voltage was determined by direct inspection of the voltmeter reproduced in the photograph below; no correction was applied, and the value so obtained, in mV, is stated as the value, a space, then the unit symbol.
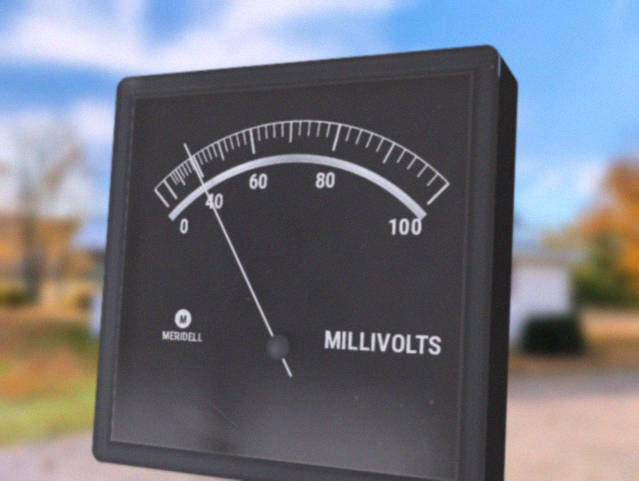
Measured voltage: 40 mV
